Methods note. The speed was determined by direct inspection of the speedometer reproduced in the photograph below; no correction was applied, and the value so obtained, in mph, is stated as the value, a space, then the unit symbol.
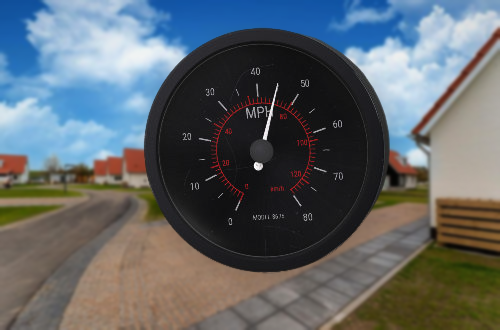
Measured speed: 45 mph
